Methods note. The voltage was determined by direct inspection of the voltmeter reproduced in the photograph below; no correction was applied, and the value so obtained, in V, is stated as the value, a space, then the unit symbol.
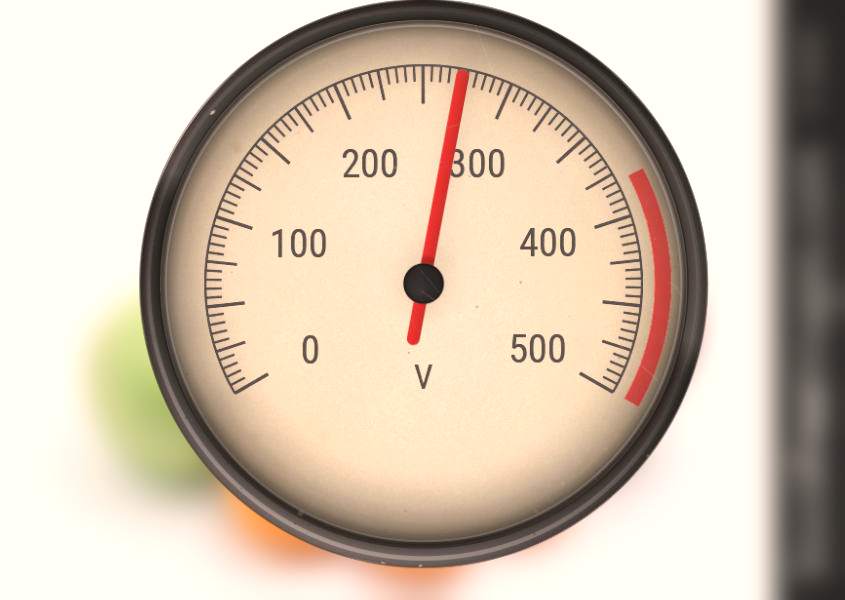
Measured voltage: 272.5 V
